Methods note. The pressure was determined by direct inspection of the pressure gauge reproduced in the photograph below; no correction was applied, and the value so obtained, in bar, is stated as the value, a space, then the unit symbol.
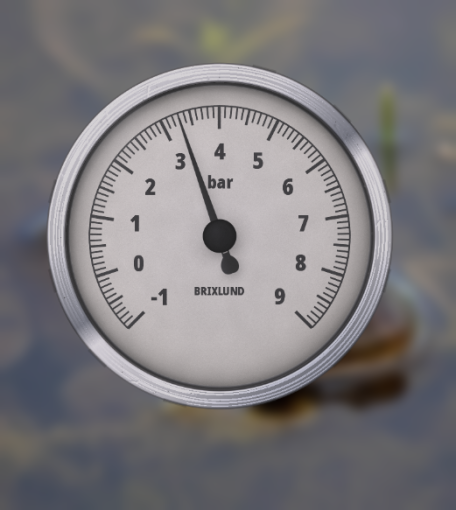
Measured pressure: 3.3 bar
